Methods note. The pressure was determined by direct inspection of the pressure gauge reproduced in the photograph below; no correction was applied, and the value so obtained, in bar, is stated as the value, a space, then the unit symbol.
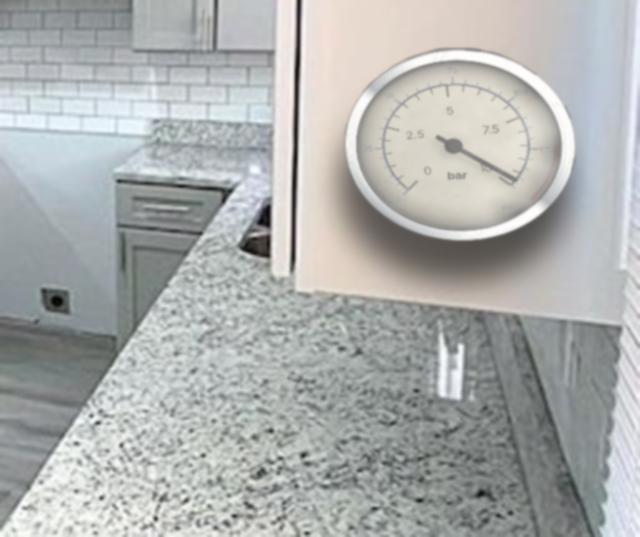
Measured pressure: 9.75 bar
